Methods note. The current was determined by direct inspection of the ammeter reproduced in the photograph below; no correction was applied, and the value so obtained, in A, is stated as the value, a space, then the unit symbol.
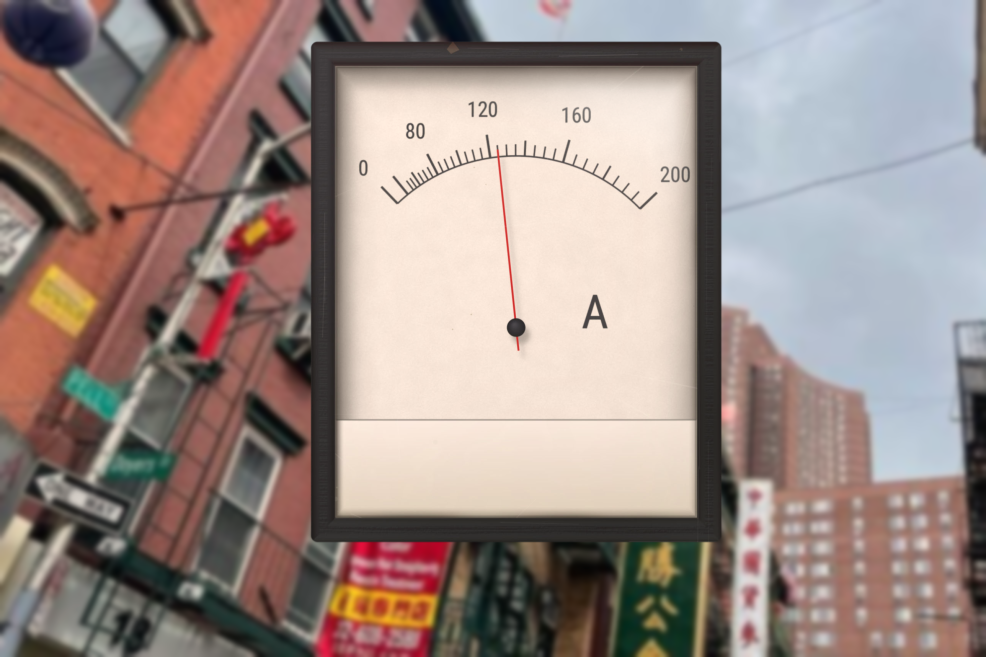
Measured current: 125 A
